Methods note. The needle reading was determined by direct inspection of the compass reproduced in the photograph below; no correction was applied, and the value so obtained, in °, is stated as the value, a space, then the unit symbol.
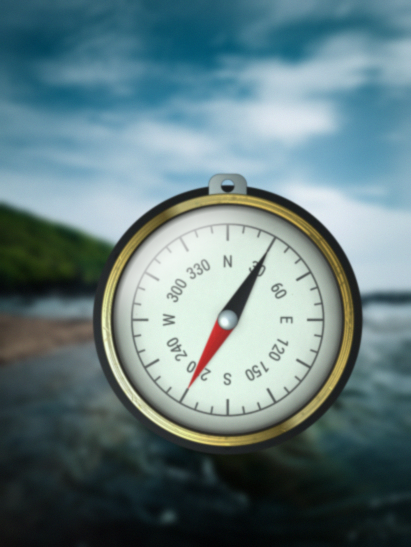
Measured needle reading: 210 °
